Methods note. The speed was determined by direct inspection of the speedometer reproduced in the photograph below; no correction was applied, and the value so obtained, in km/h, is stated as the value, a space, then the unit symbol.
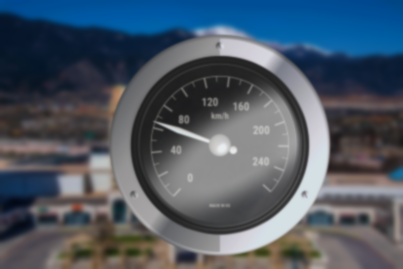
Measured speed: 65 km/h
